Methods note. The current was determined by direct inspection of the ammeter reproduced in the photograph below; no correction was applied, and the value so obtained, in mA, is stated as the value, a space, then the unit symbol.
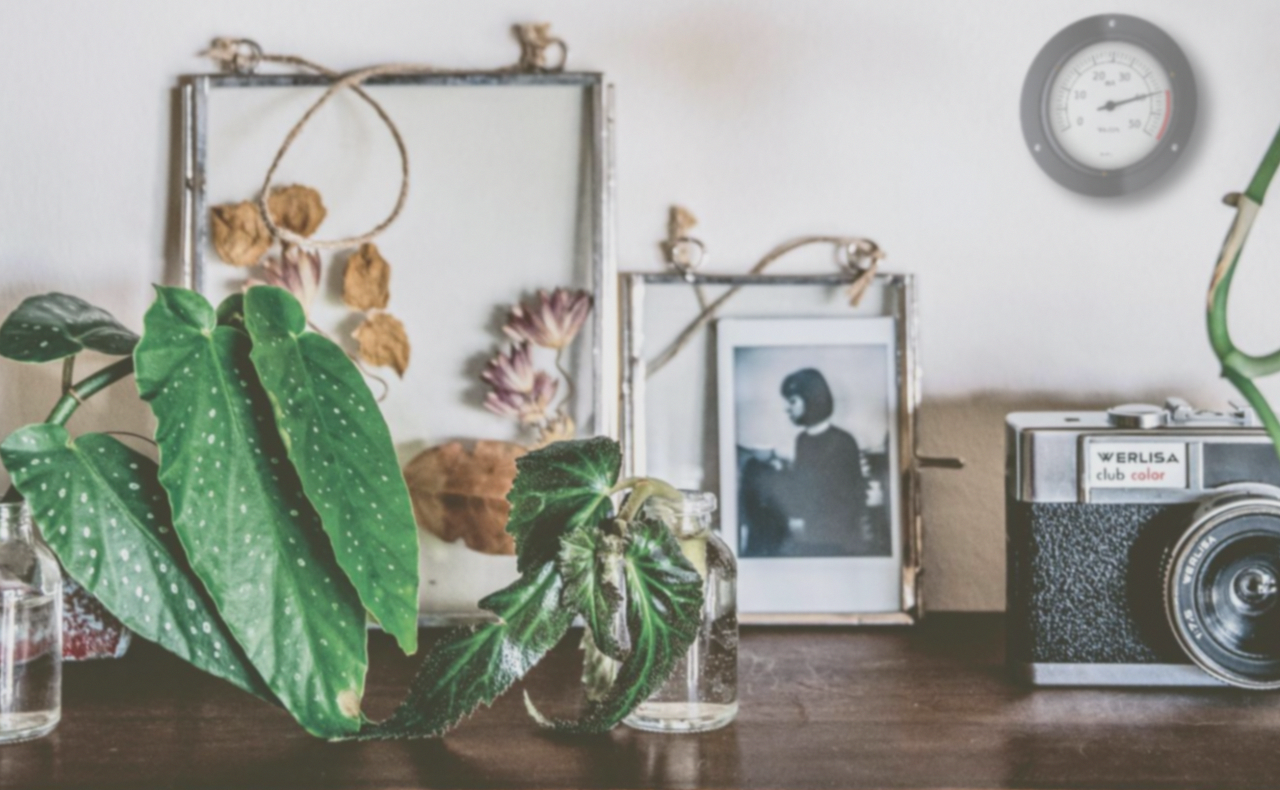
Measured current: 40 mA
